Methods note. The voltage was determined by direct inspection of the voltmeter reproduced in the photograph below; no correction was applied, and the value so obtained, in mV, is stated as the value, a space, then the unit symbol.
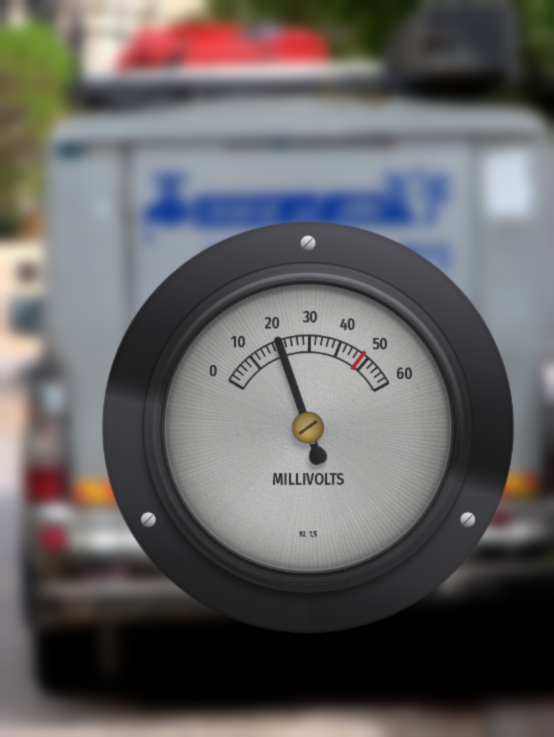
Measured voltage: 20 mV
